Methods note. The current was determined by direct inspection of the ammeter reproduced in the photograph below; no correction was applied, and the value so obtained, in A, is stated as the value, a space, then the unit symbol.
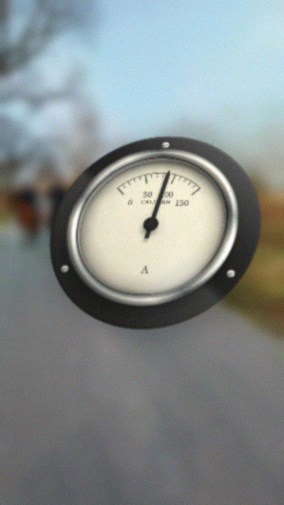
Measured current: 90 A
